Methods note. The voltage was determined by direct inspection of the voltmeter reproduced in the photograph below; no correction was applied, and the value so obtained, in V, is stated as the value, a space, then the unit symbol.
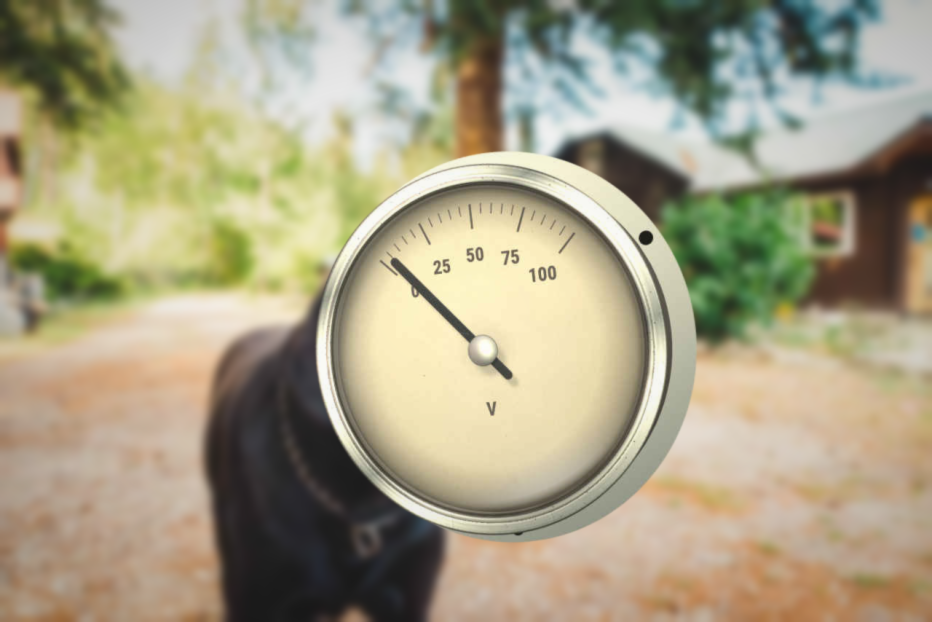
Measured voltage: 5 V
